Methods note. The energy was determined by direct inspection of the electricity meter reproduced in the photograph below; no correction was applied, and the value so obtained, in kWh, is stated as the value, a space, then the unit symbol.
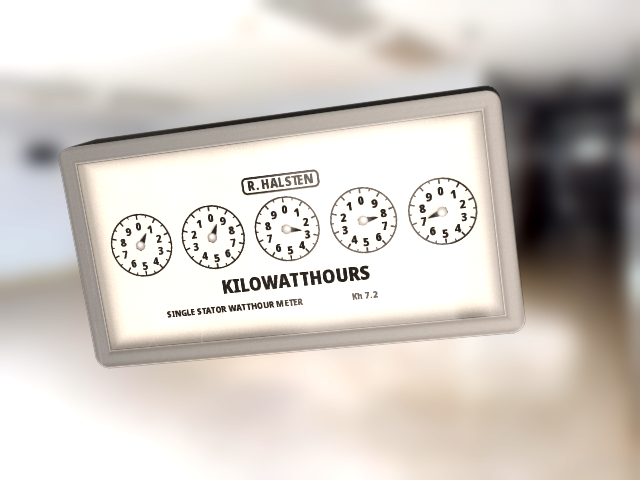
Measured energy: 9277 kWh
